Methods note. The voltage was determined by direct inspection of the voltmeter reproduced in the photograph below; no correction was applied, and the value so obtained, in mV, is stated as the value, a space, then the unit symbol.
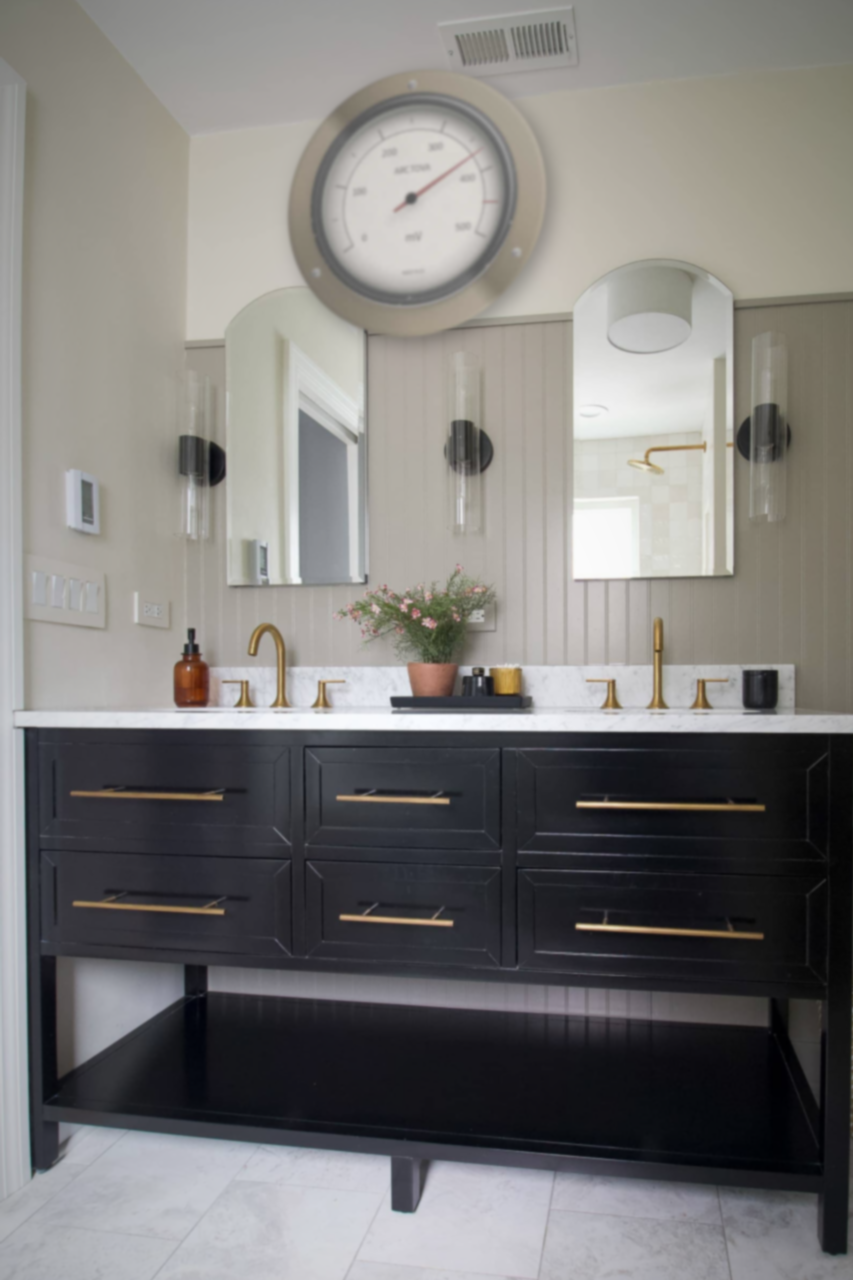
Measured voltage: 375 mV
